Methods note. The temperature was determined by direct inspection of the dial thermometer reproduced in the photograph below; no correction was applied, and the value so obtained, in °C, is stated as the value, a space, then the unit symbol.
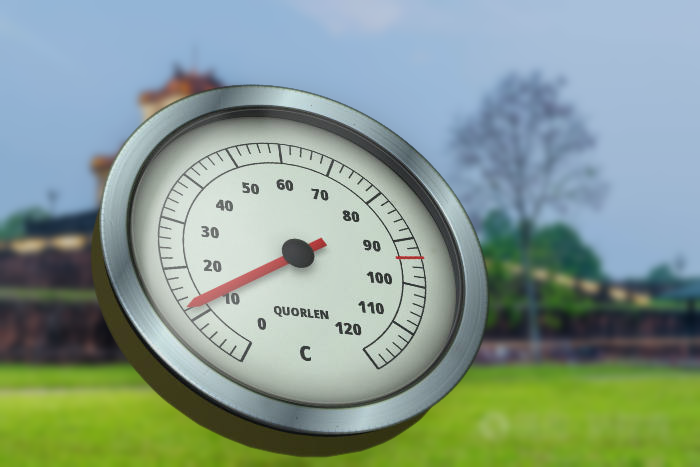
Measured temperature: 12 °C
